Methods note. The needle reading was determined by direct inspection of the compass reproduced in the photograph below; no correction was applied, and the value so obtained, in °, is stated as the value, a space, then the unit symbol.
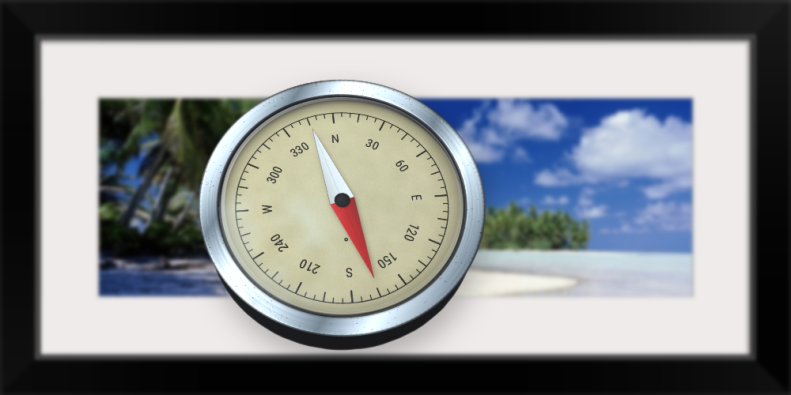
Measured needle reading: 165 °
